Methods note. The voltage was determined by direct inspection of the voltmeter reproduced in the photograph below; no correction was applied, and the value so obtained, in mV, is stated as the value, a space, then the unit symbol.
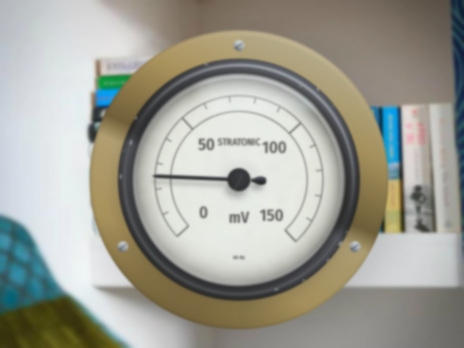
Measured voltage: 25 mV
